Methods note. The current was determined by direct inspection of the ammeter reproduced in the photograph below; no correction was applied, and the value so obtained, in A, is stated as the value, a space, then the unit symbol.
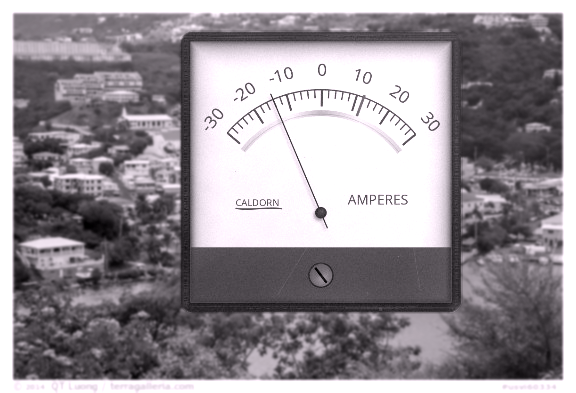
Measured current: -14 A
